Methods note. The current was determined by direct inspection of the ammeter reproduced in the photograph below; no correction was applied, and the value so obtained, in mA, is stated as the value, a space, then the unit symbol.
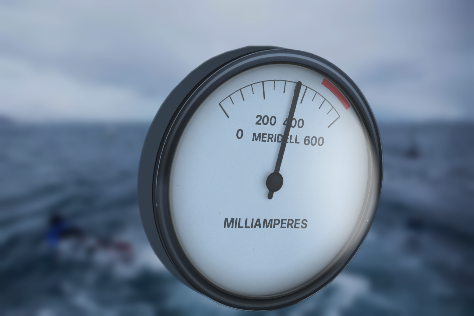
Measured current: 350 mA
